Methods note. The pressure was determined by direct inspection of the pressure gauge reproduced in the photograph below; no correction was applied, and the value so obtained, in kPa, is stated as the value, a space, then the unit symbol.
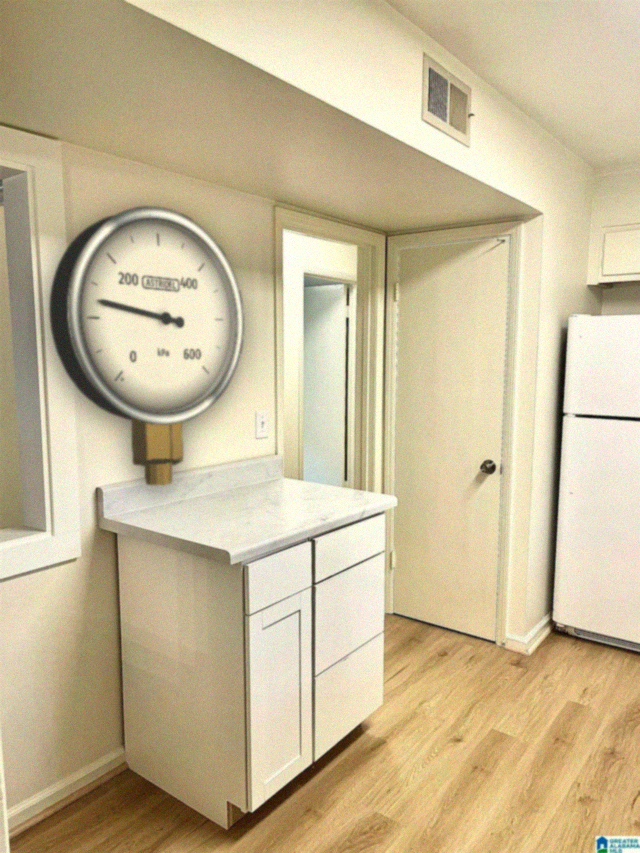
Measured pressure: 125 kPa
